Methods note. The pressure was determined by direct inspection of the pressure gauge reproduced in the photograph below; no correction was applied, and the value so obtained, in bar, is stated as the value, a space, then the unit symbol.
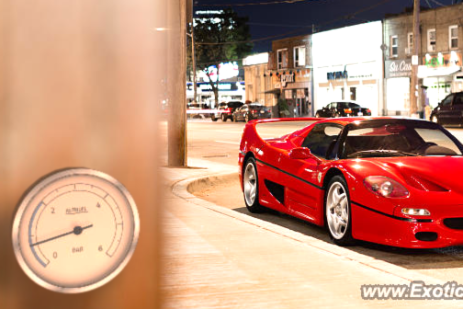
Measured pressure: 0.75 bar
